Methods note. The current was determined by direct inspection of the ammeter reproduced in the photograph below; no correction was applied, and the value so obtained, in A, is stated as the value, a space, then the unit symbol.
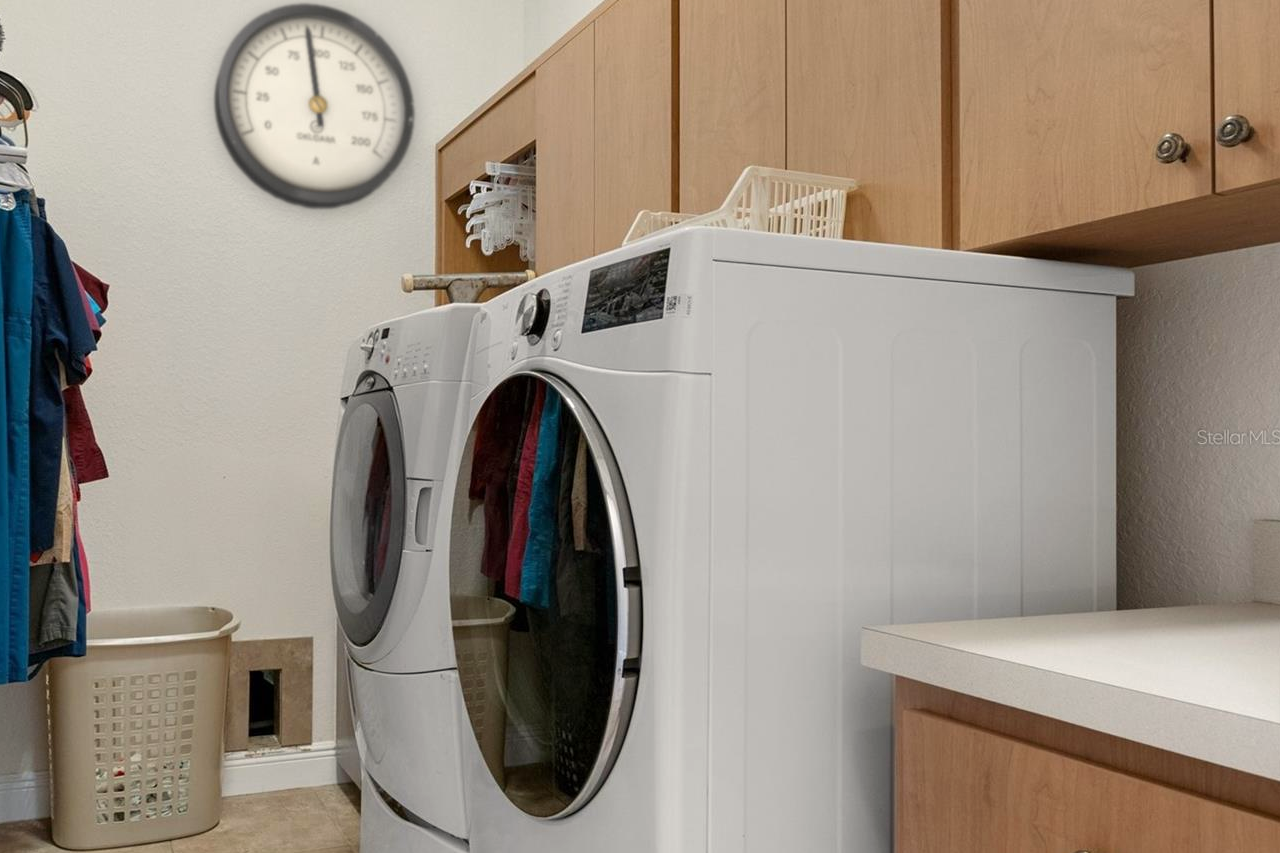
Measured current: 90 A
